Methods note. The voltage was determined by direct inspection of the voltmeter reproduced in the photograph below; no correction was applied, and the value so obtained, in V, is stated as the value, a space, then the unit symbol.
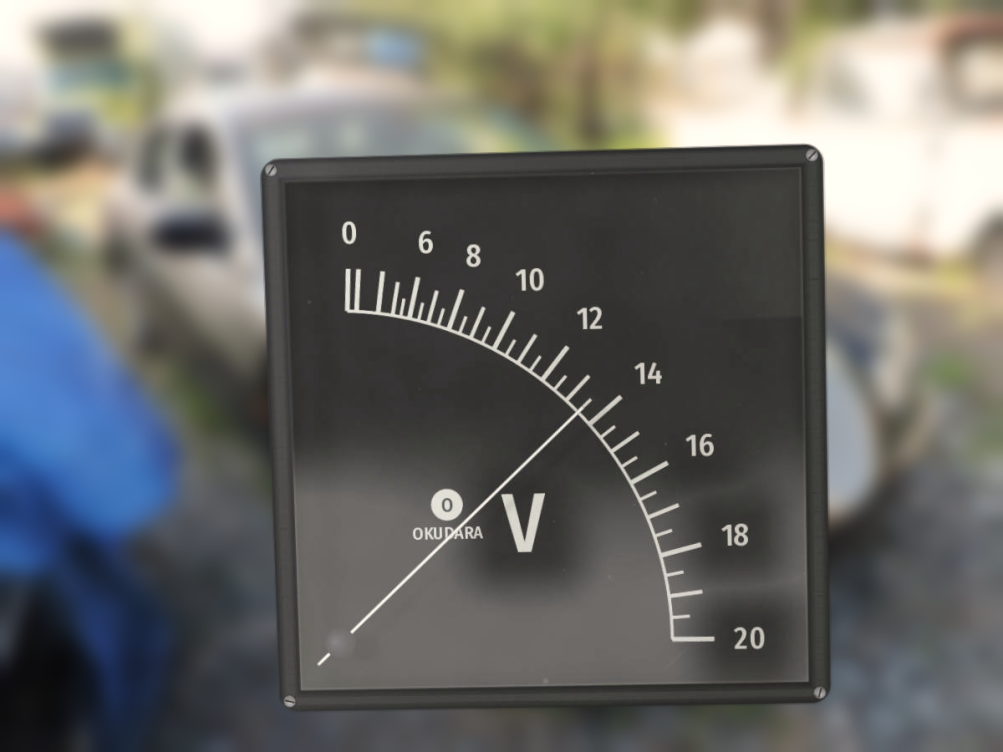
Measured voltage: 13.5 V
